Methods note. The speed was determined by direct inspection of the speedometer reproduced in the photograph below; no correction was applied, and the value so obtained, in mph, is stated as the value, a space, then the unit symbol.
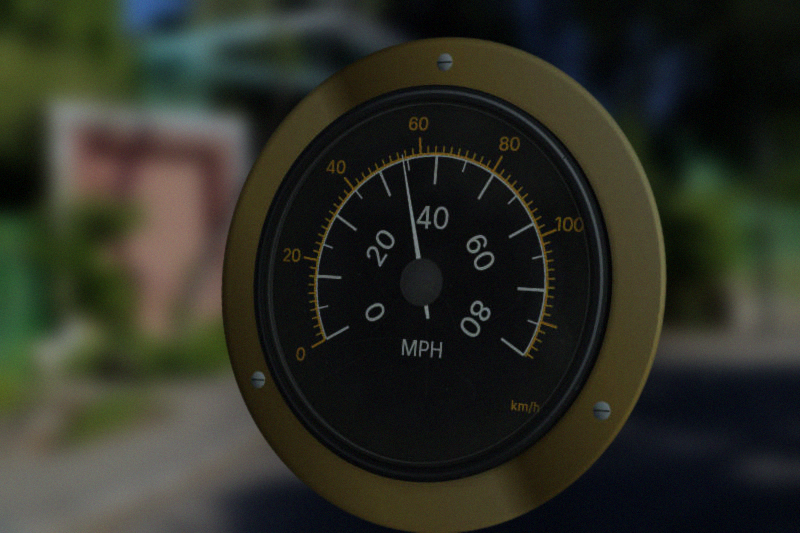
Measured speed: 35 mph
